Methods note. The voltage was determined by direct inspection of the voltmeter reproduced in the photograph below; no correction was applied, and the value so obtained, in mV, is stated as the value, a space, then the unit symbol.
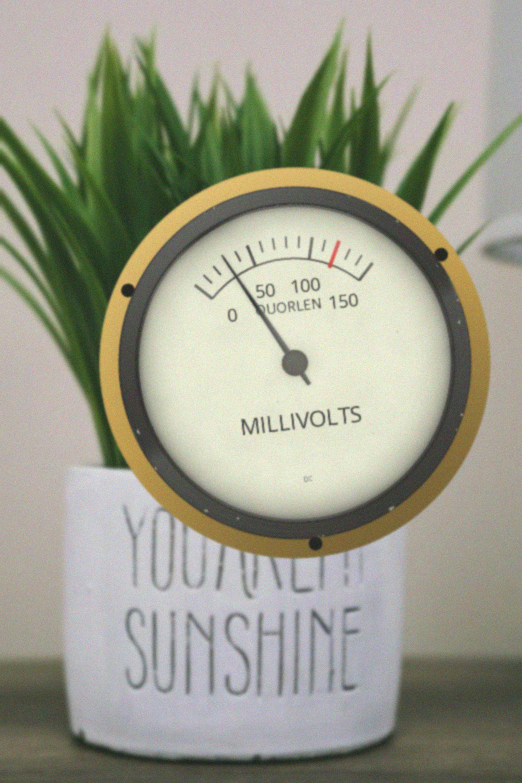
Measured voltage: 30 mV
